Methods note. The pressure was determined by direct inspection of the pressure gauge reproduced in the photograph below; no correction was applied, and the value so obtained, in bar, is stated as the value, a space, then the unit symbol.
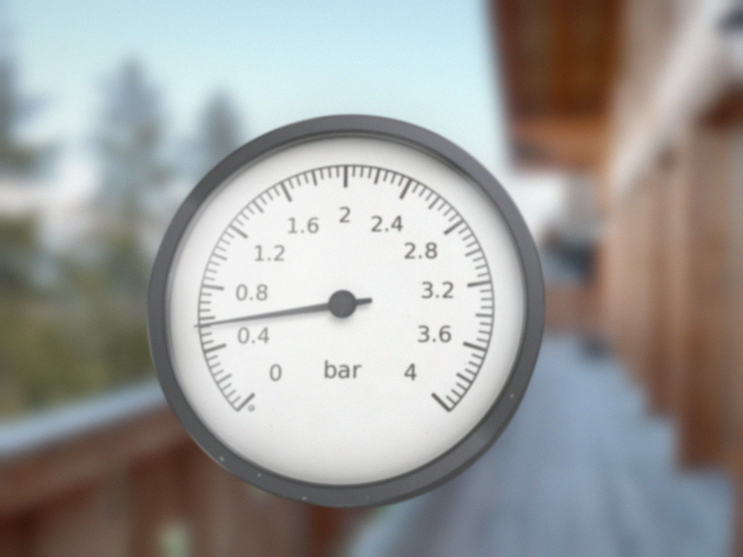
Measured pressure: 0.55 bar
